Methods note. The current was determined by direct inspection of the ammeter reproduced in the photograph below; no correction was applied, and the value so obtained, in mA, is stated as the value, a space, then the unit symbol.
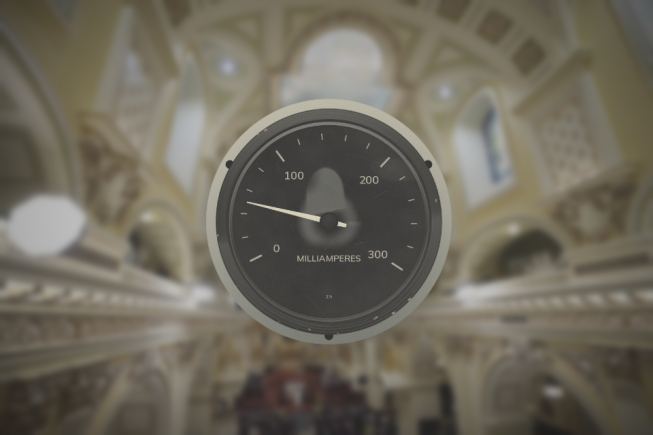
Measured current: 50 mA
